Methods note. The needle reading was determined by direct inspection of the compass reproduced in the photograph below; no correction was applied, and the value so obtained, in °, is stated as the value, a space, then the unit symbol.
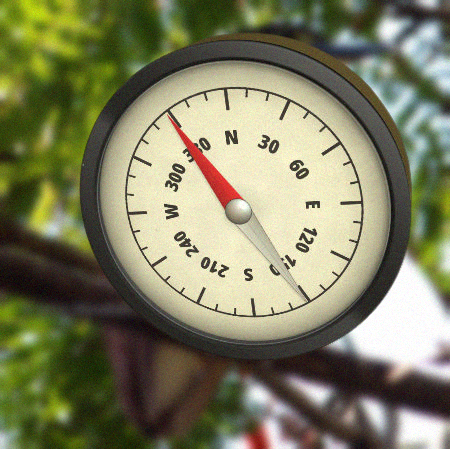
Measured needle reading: 330 °
